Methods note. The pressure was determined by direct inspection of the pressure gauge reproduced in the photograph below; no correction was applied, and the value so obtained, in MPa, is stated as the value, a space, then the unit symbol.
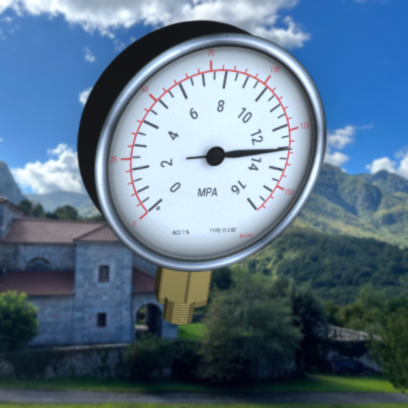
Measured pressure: 13 MPa
